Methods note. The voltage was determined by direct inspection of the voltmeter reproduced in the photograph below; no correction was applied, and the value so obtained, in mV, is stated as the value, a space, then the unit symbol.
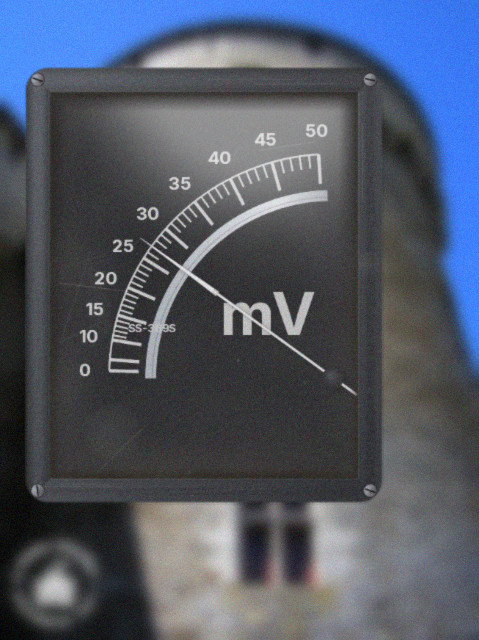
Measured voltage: 27 mV
